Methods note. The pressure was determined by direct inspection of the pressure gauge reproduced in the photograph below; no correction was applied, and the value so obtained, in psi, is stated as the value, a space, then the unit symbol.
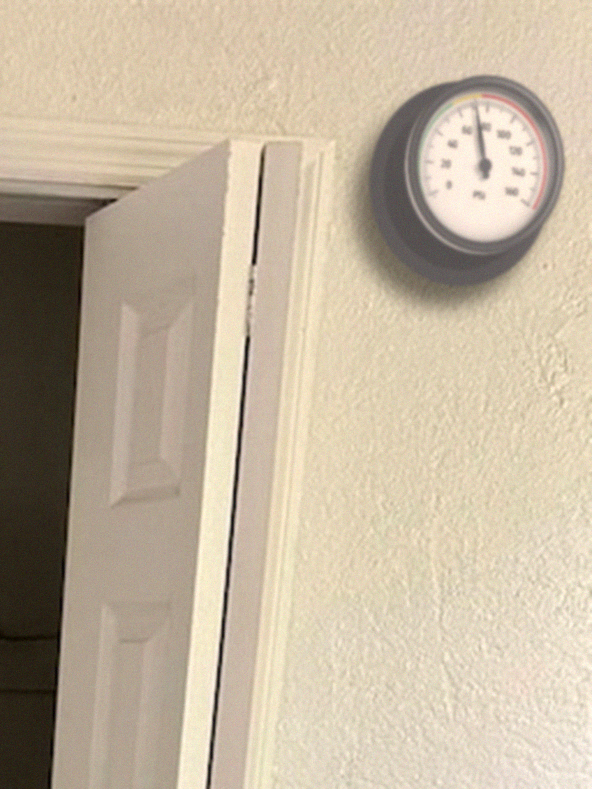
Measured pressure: 70 psi
